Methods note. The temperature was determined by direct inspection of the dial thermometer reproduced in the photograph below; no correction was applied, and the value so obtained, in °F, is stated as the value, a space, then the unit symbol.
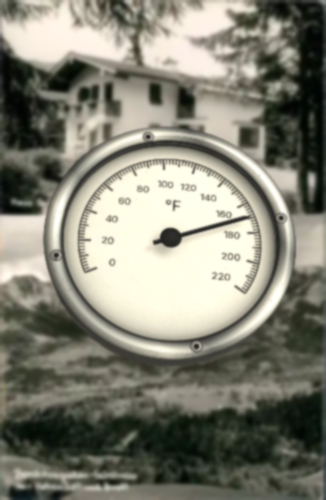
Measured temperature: 170 °F
